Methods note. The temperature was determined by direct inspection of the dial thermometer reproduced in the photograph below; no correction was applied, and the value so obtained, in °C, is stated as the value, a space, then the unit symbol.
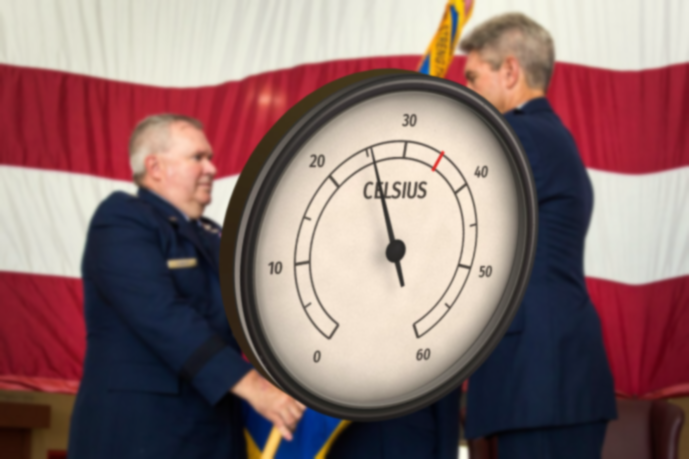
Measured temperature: 25 °C
